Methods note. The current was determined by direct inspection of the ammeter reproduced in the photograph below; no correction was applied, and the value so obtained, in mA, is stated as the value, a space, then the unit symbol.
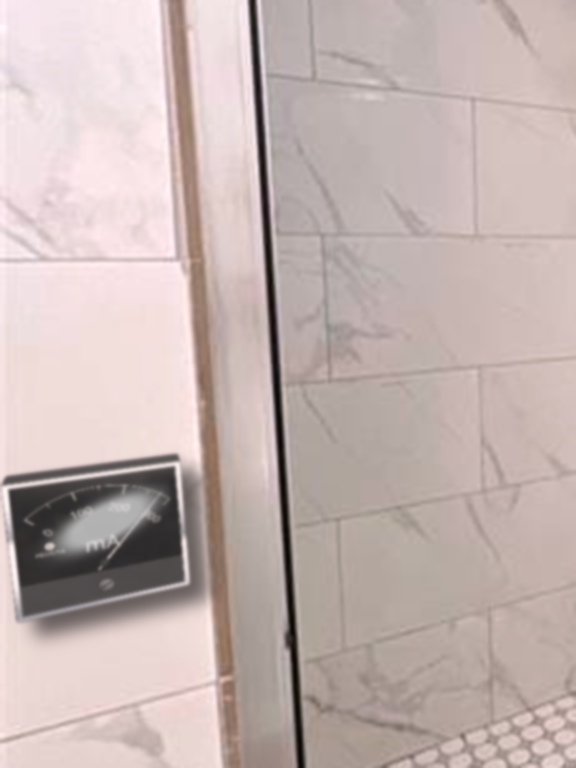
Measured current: 275 mA
